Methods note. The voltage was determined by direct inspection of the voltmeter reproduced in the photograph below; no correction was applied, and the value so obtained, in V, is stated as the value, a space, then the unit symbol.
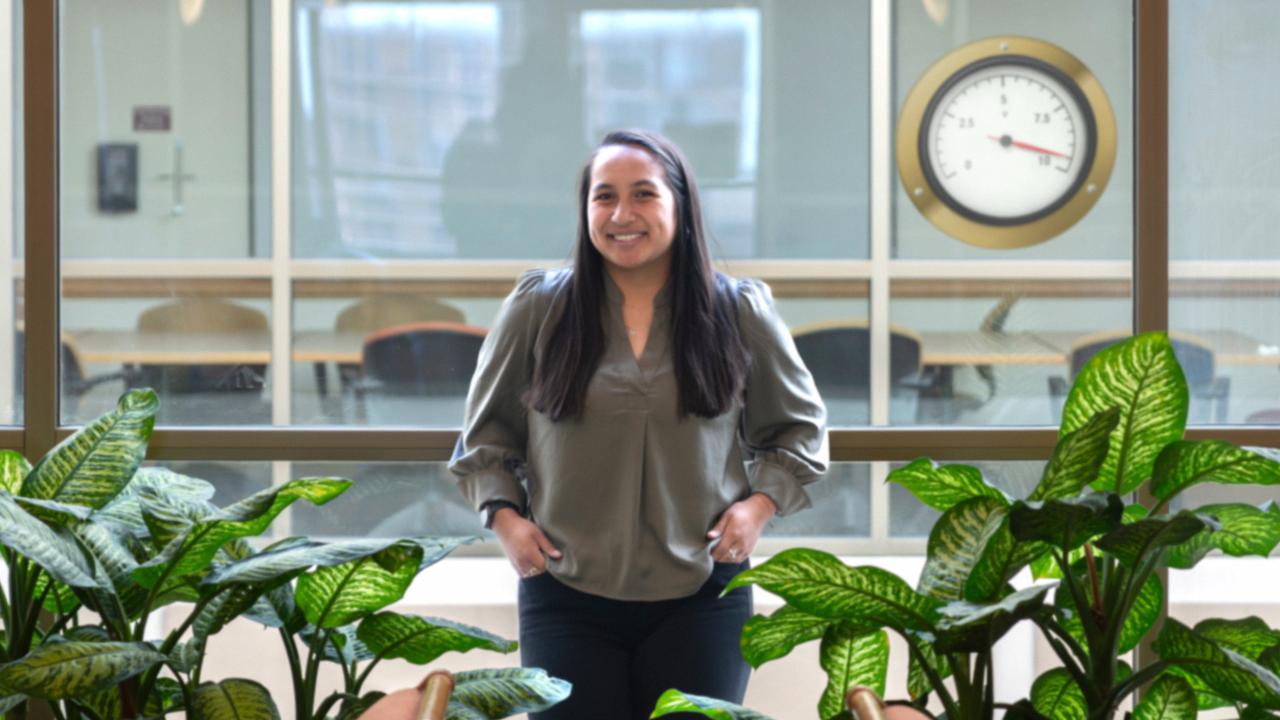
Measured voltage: 9.5 V
